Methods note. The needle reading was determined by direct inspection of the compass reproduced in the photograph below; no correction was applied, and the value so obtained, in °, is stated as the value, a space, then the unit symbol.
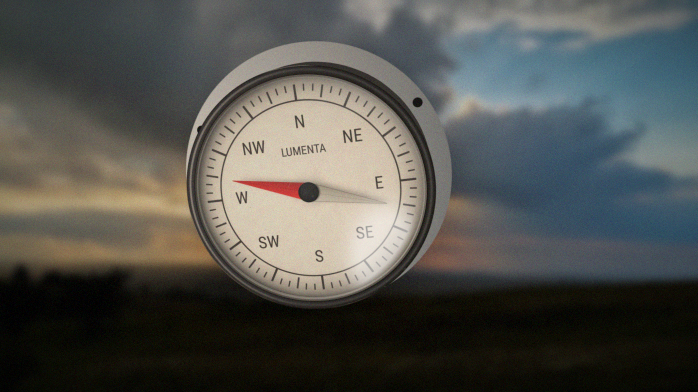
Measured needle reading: 285 °
